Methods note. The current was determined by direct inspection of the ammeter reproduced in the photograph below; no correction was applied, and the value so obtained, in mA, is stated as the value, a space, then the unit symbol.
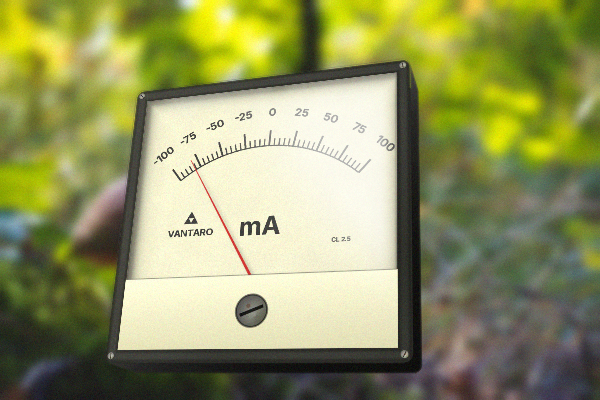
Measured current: -80 mA
